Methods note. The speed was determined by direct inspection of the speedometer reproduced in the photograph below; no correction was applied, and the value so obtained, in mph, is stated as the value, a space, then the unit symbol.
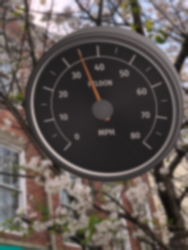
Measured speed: 35 mph
